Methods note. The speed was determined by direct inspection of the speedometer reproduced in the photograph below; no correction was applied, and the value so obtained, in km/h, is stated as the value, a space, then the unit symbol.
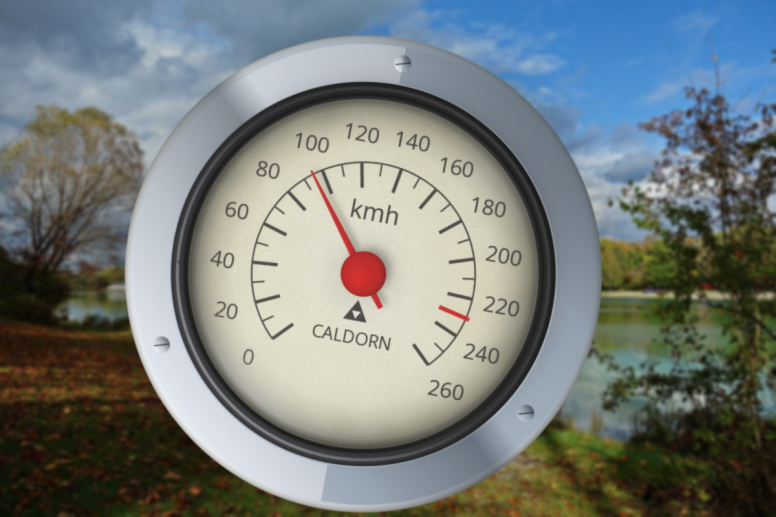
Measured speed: 95 km/h
